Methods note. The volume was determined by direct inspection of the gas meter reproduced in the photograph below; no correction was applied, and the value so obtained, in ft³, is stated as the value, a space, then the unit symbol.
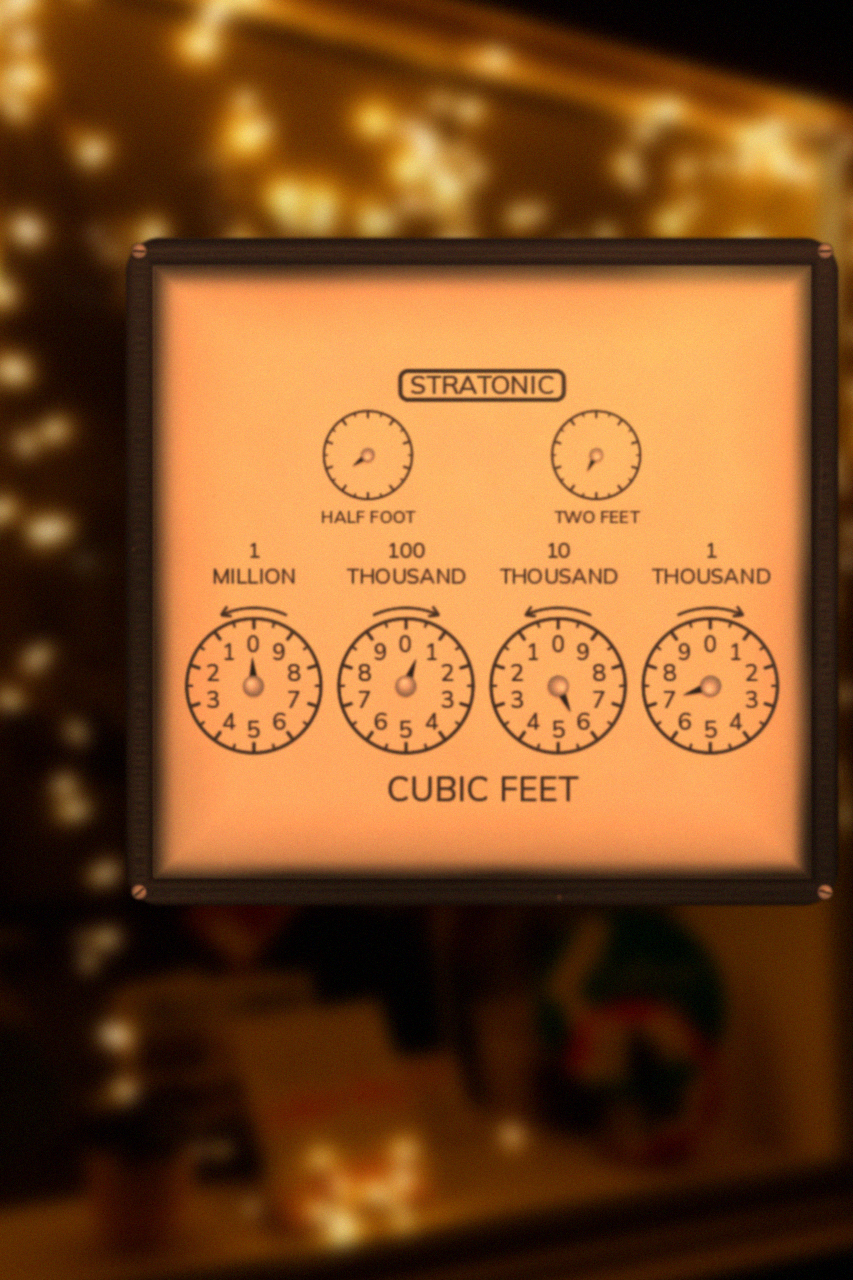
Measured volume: 5700 ft³
